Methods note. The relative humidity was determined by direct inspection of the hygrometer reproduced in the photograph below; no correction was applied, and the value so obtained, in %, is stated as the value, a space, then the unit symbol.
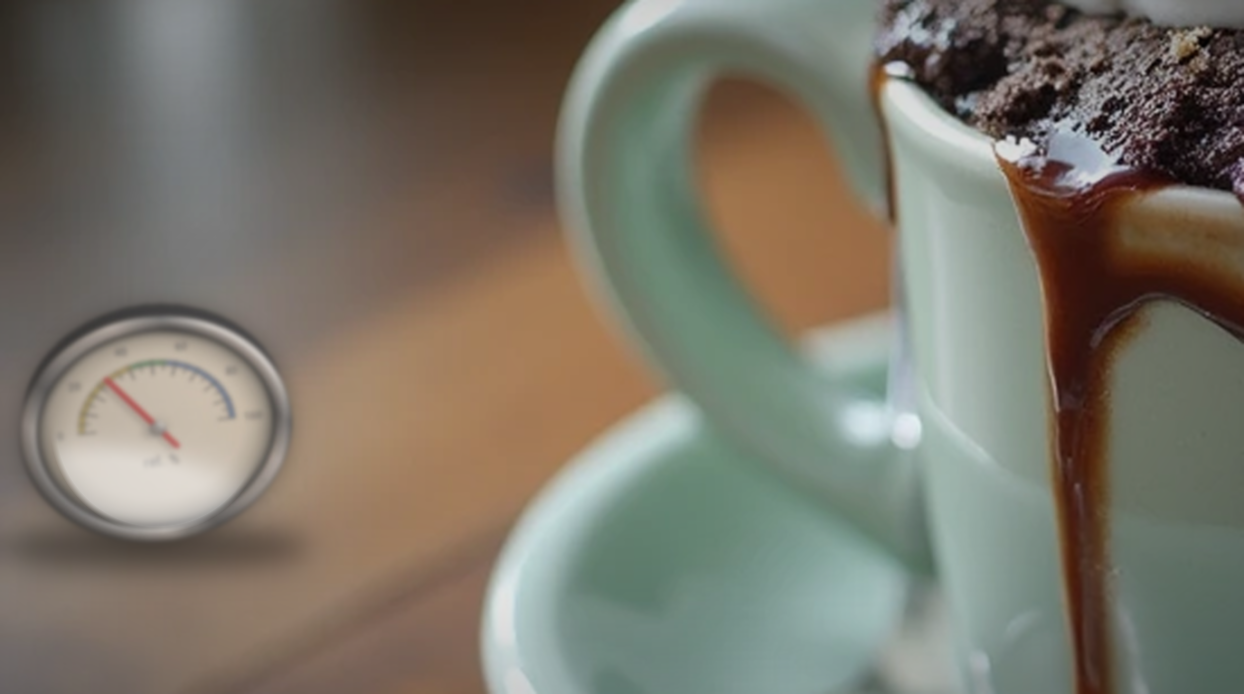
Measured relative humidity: 30 %
